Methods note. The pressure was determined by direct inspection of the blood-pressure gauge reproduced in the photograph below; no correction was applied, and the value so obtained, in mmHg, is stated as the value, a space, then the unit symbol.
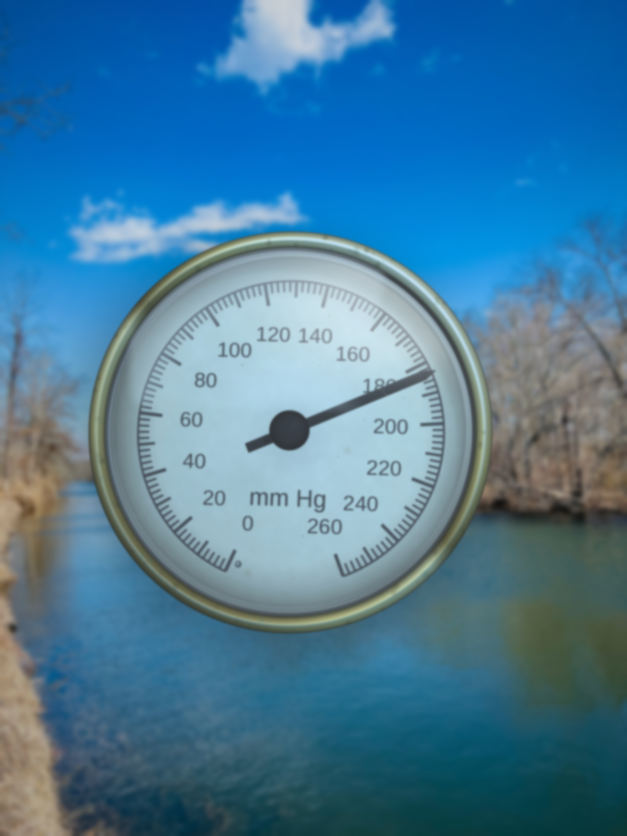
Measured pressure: 184 mmHg
